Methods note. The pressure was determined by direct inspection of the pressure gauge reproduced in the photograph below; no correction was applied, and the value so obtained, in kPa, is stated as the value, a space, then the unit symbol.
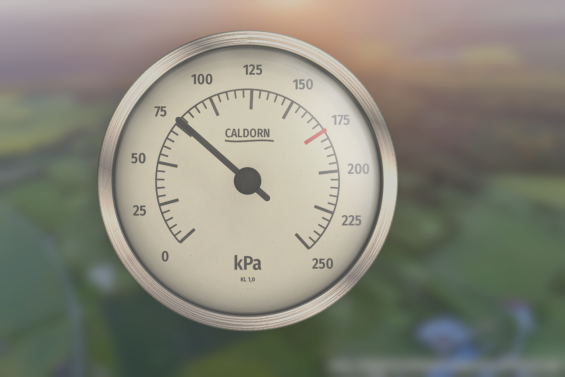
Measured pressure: 77.5 kPa
